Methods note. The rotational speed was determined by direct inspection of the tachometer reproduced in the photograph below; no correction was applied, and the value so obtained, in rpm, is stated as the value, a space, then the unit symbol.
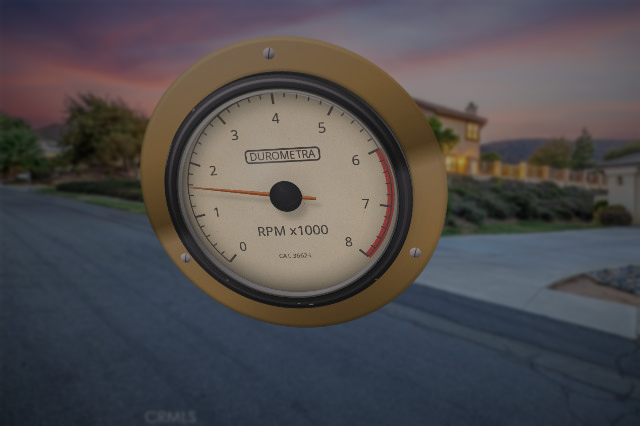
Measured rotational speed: 1600 rpm
